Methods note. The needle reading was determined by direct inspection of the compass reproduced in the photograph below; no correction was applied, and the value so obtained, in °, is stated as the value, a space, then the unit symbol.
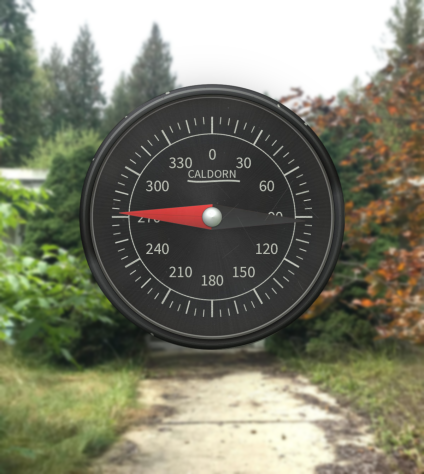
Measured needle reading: 272.5 °
